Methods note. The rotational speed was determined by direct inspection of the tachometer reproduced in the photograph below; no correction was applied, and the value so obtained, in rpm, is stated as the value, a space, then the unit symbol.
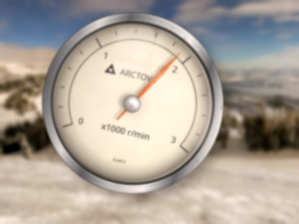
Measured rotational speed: 1900 rpm
